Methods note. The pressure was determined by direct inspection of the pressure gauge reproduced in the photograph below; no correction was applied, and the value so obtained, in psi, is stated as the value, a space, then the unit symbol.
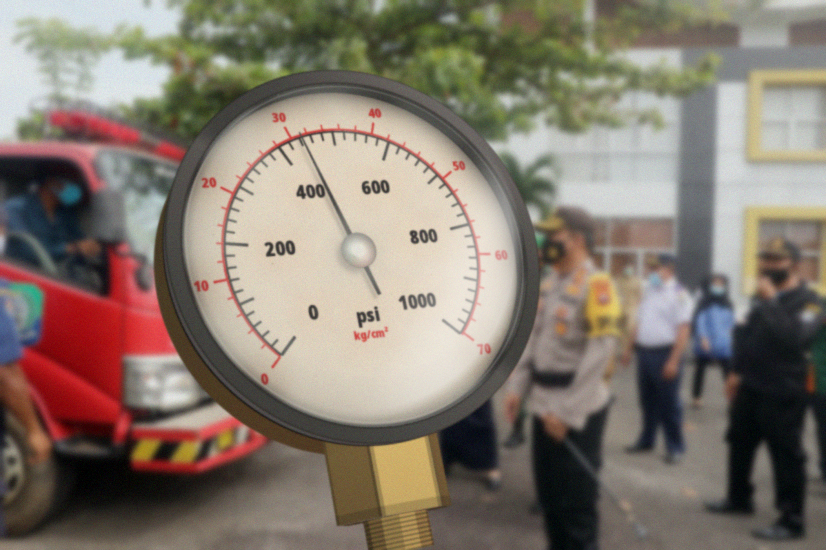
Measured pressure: 440 psi
